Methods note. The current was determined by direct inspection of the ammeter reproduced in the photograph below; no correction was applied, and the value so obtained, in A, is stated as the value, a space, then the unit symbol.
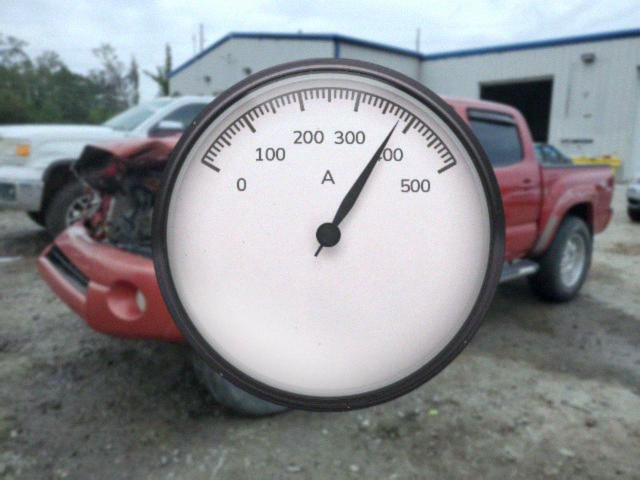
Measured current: 380 A
